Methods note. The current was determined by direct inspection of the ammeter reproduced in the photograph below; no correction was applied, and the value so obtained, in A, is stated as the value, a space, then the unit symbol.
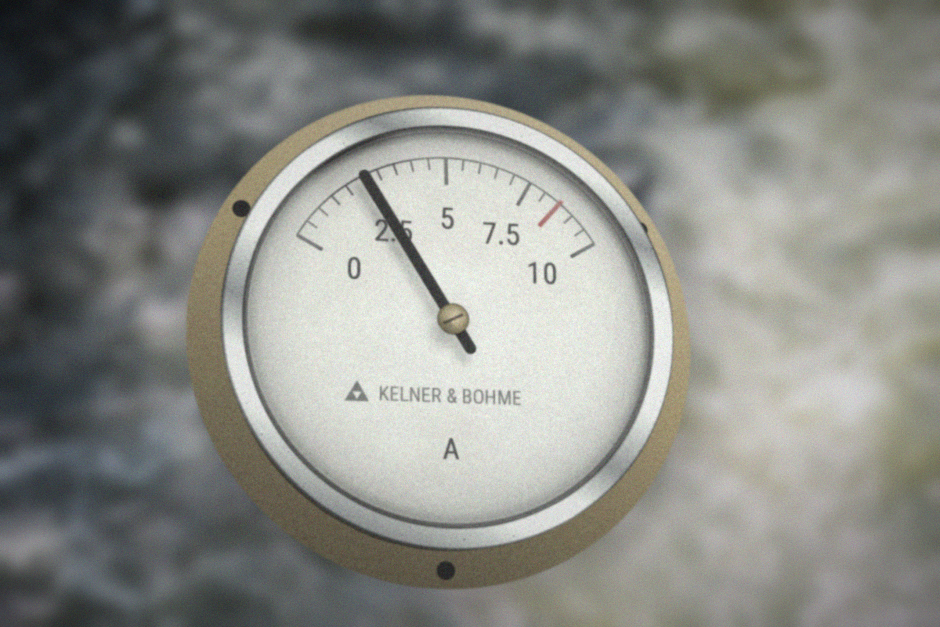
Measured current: 2.5 A
